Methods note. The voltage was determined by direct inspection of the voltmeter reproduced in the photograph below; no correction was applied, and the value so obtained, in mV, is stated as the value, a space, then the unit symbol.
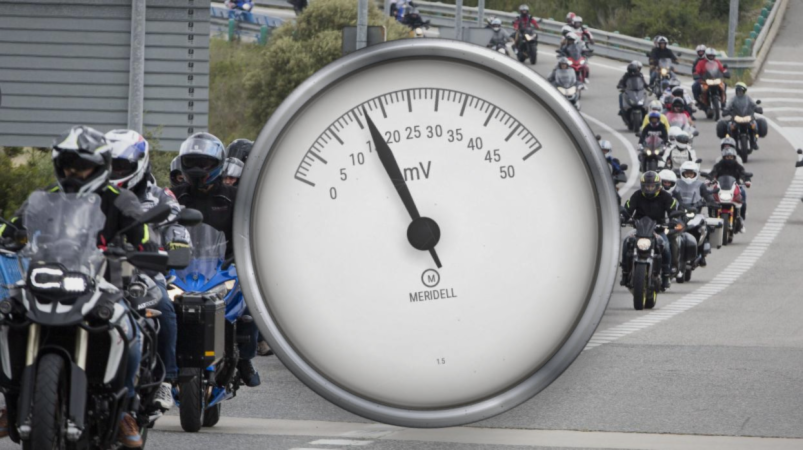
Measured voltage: 17 mV
